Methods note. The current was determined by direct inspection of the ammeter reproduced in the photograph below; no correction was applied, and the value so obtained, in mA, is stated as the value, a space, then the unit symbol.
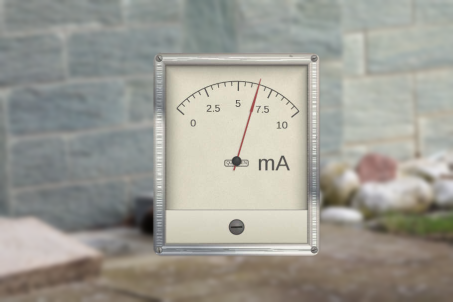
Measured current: 6.5 mA
